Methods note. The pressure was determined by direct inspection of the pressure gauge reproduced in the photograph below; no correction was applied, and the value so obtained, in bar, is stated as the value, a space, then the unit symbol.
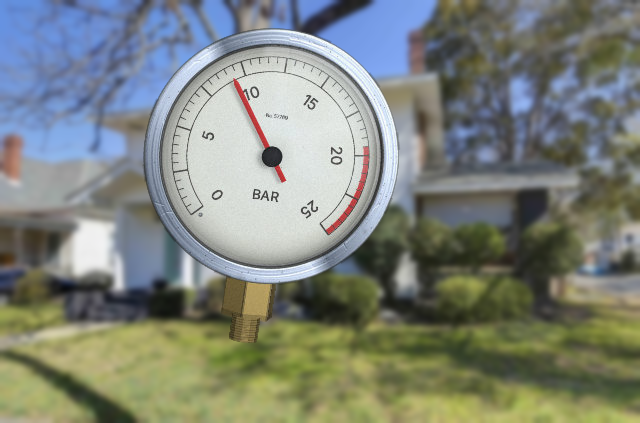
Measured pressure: 9.25 bar
